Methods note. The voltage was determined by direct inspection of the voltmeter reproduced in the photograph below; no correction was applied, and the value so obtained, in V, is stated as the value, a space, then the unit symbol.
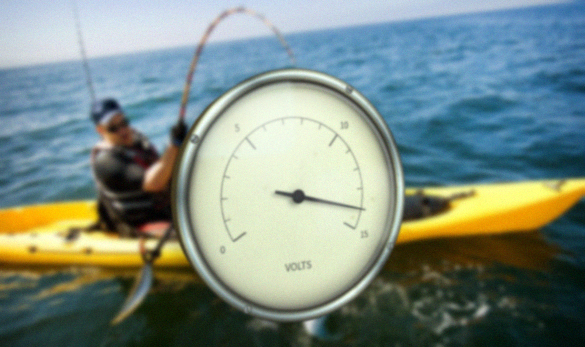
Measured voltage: 14 V
